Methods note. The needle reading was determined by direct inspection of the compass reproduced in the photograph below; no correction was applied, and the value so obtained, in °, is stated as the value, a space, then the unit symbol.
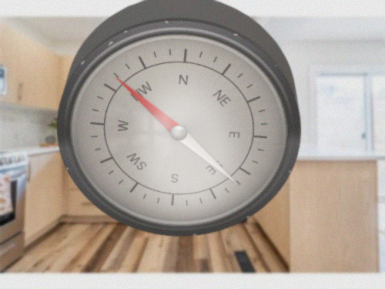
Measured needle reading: 310 °
